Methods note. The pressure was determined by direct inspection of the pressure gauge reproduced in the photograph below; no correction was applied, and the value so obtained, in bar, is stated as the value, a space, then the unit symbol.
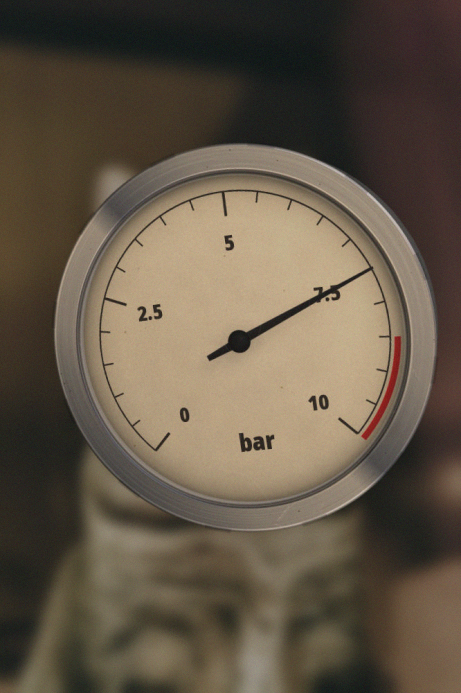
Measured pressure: 7.5 bar
